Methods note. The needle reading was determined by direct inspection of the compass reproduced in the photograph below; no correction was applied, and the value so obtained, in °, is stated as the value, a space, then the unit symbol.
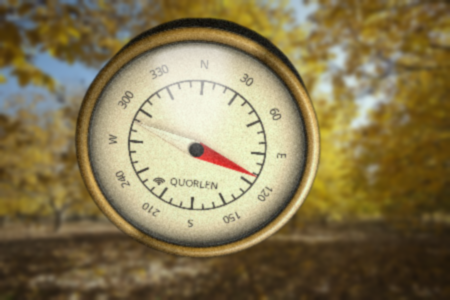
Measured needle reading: 110 °
